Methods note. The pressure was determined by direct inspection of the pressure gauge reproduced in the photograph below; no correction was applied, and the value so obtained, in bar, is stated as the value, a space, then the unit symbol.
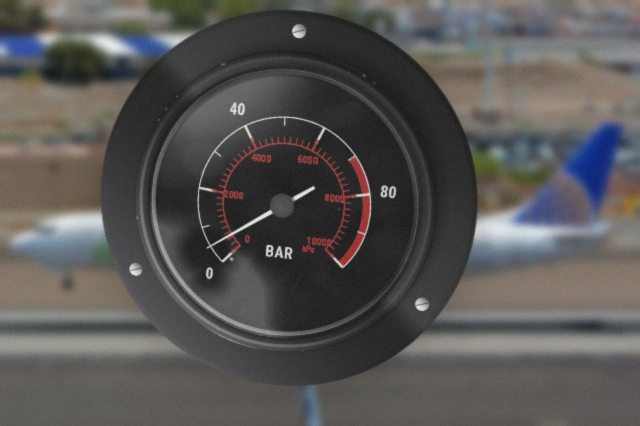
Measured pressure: 5 bar
